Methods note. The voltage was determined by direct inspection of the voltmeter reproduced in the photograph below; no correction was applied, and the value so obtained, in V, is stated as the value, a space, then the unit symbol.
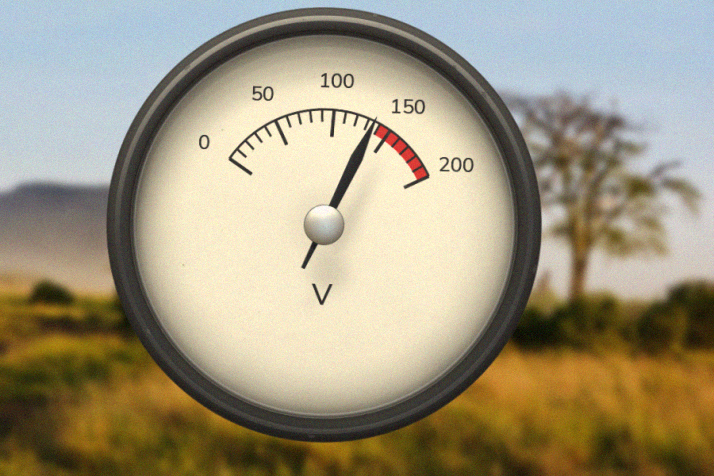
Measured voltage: 135 V
